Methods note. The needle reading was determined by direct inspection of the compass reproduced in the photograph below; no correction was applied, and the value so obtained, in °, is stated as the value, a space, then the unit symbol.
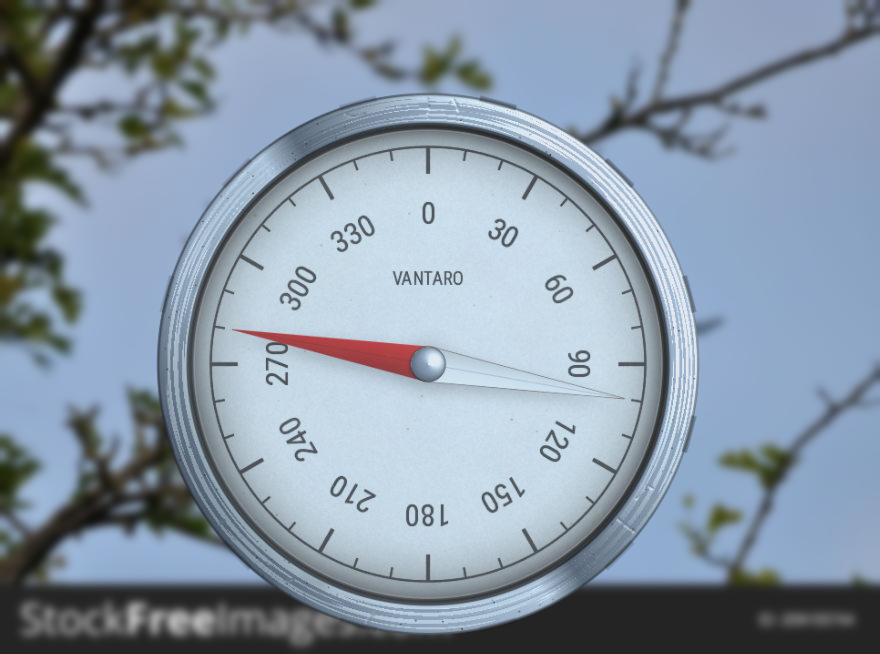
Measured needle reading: 280 °
